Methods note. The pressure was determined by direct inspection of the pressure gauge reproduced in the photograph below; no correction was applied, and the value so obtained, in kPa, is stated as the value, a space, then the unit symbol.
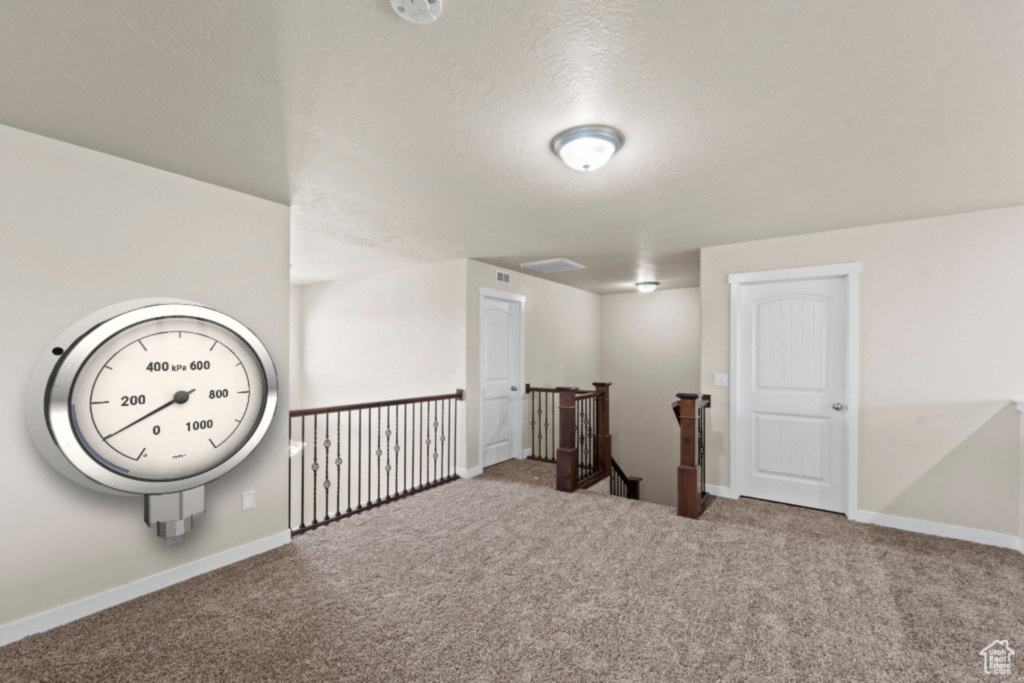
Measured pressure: 100 kPa
